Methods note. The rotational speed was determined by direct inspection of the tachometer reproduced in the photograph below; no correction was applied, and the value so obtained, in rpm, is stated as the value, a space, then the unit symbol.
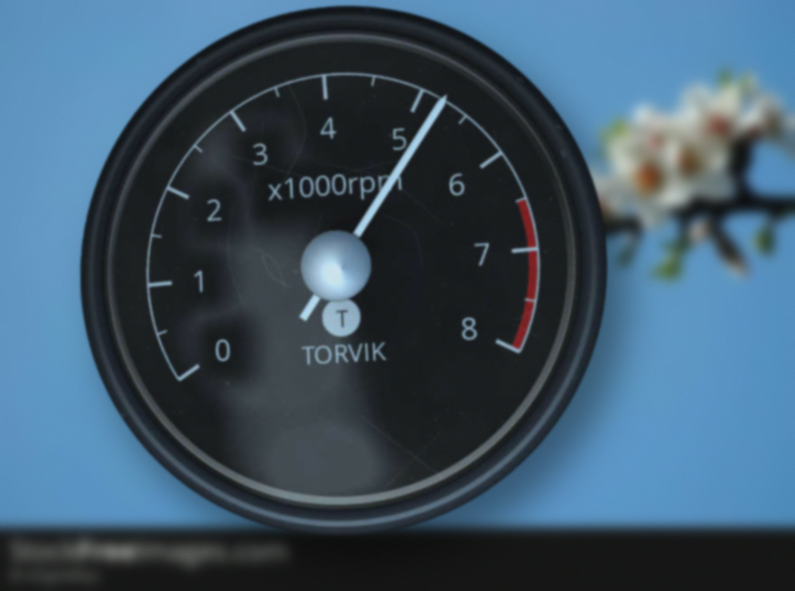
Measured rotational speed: 5250 rpm
